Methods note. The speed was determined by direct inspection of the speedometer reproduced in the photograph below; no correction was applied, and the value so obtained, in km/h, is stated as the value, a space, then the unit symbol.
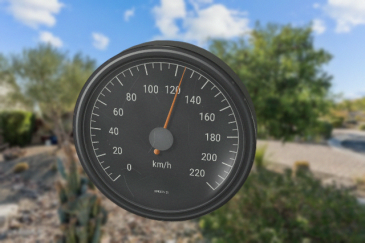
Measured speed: 125 km/h
